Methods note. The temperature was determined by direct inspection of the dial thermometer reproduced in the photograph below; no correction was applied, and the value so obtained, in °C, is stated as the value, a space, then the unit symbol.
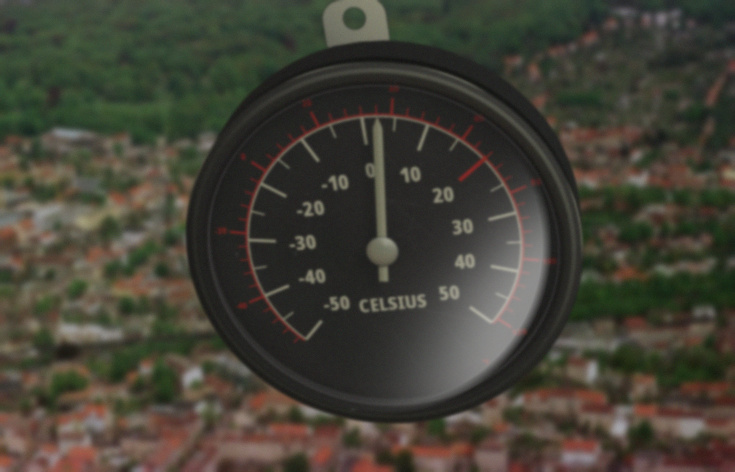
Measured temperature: 2.5 °C
